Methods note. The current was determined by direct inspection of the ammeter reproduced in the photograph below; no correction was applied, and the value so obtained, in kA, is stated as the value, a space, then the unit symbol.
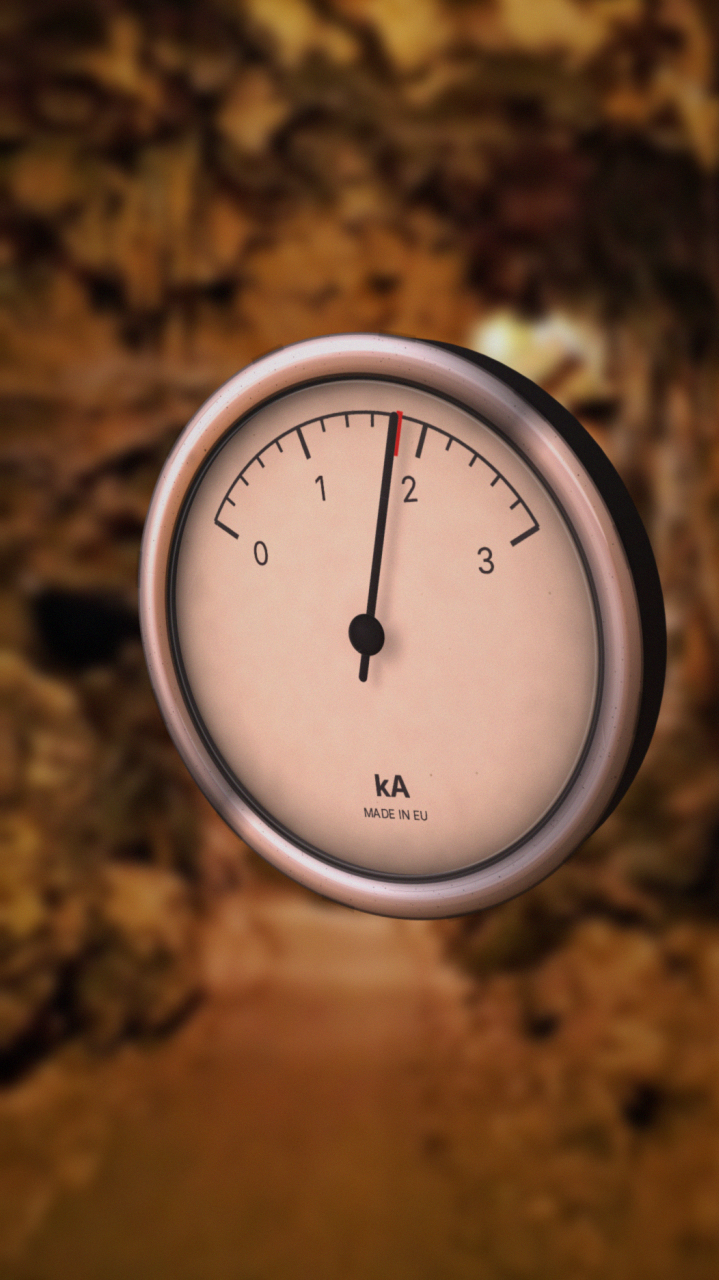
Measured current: 1.8 kA
